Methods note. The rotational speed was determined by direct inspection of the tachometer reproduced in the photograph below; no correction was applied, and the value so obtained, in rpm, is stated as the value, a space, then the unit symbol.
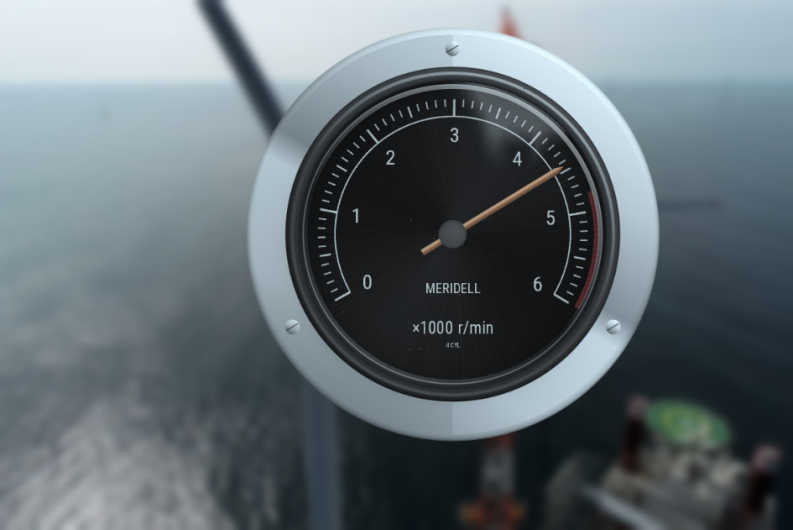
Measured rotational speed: 4450 rpm
